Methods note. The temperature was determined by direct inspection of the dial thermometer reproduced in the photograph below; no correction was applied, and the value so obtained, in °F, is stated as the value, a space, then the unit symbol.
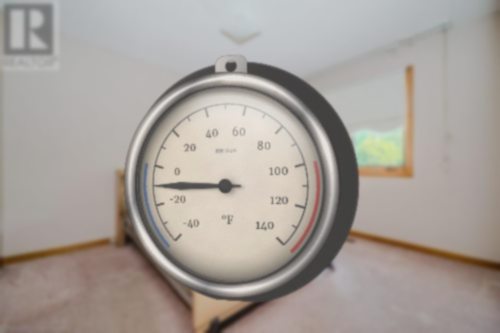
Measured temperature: -10 °F
